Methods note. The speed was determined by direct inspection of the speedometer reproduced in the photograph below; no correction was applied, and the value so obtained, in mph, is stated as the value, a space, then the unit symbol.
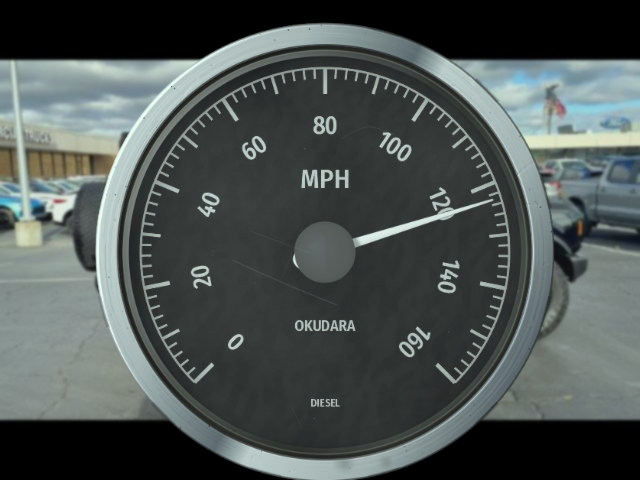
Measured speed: 123 mph
